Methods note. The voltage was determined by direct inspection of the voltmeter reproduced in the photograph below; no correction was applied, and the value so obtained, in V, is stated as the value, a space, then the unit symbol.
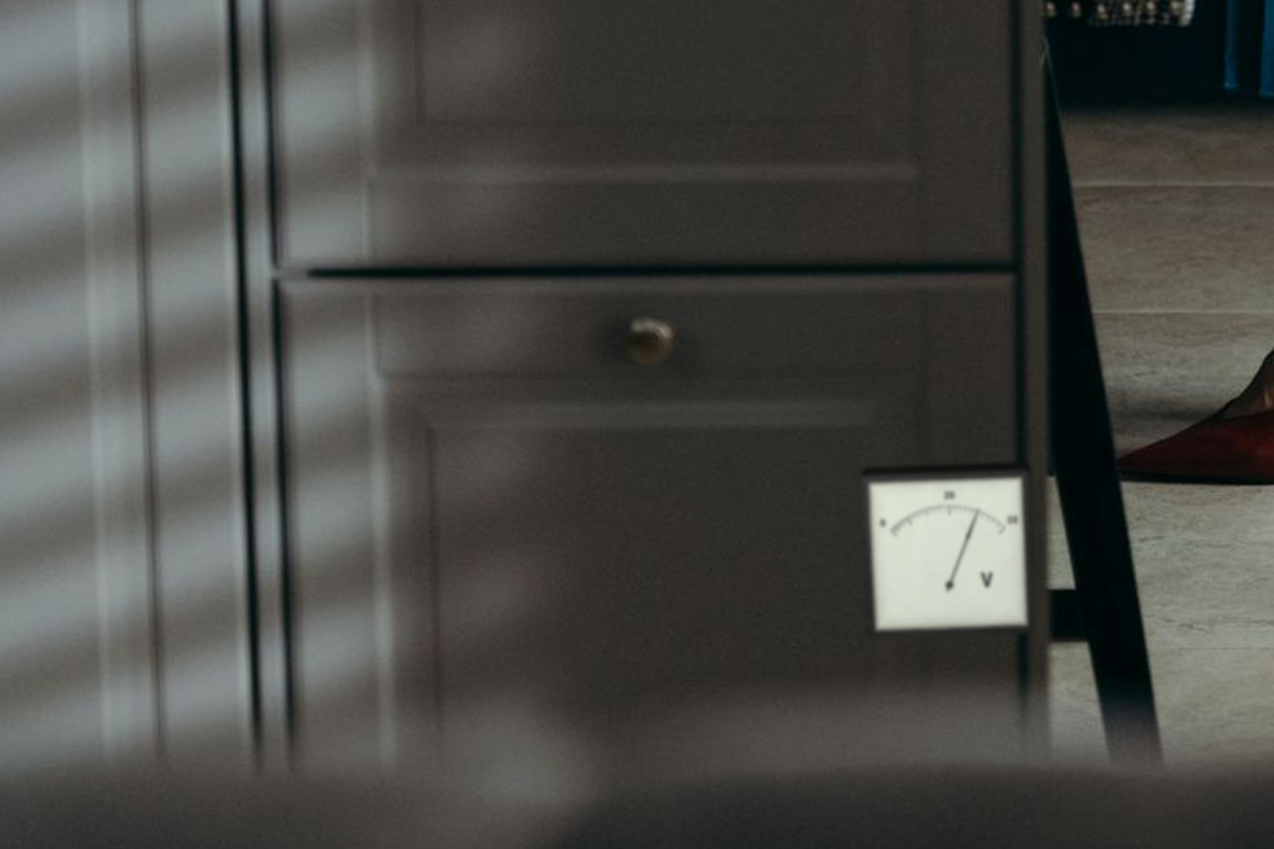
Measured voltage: 25 V
